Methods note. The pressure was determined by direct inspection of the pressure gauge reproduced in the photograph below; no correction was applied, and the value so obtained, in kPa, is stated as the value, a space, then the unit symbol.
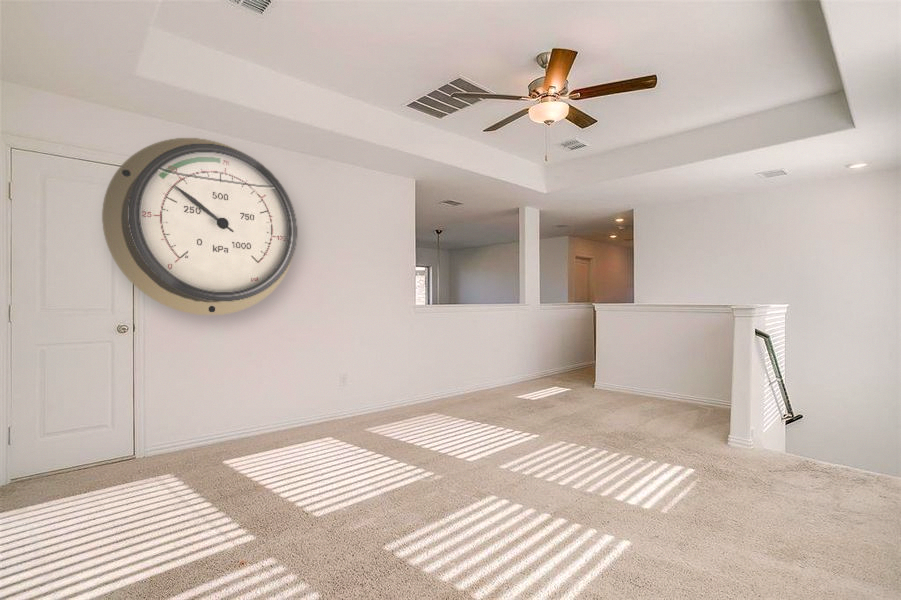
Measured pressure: 300 kPa
